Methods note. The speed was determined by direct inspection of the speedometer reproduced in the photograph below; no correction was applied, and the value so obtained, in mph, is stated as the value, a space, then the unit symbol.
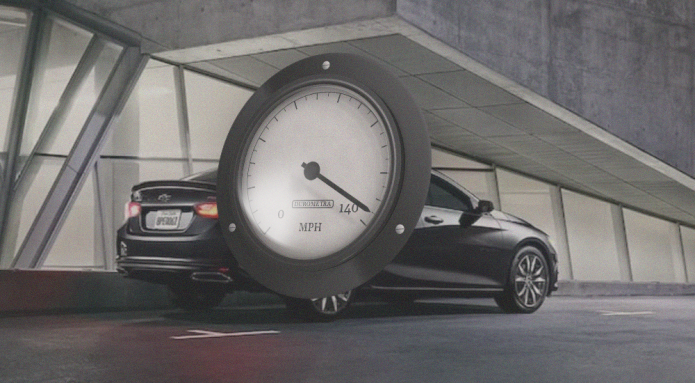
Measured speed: 135 mph
